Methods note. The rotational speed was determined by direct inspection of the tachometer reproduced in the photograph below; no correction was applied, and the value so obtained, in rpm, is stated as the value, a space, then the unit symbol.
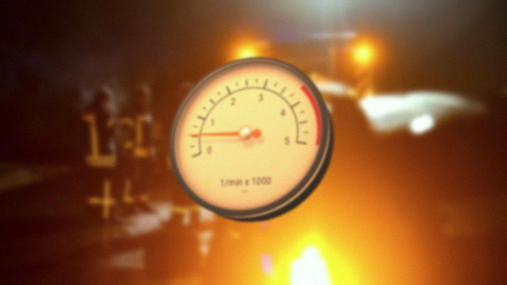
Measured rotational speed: 500 rpm
